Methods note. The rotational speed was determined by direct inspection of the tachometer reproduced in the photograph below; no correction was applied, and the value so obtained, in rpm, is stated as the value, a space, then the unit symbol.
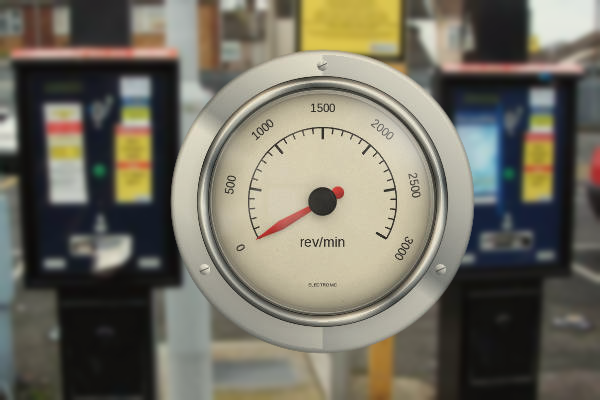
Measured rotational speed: 0 rpm
